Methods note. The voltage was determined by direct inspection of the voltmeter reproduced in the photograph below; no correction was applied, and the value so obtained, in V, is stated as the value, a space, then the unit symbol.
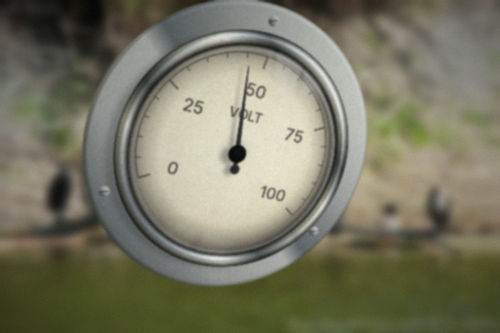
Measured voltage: 45 V
